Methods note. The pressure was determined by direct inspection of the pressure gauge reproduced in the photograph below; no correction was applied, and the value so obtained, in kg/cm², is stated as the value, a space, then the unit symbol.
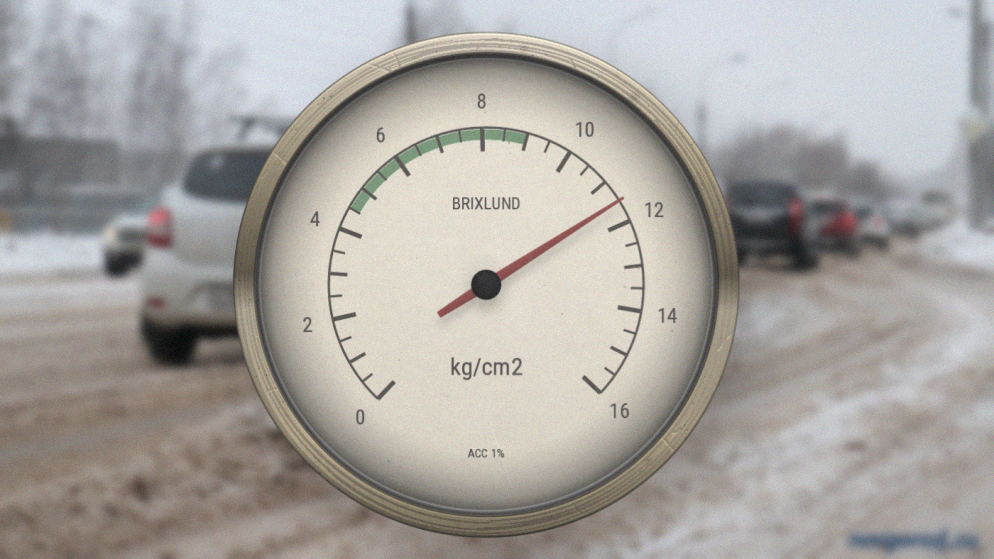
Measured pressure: 11.5 kg/cm²
